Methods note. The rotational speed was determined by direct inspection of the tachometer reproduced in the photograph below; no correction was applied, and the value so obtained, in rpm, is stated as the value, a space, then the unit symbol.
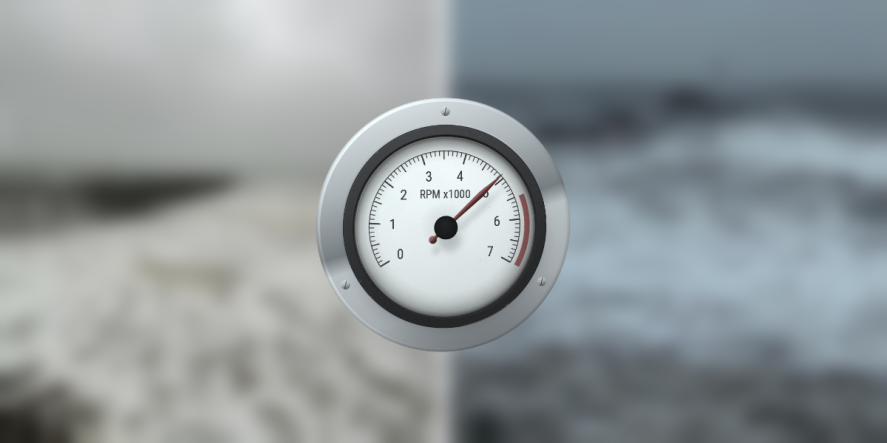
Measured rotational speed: 4900 rpm
